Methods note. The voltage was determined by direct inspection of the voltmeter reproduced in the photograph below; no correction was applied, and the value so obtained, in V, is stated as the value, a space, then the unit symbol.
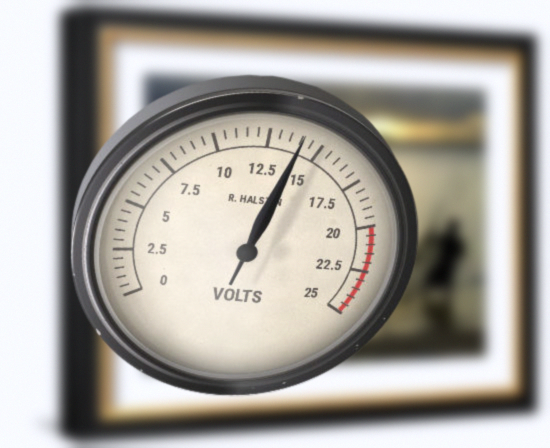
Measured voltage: 14 V
